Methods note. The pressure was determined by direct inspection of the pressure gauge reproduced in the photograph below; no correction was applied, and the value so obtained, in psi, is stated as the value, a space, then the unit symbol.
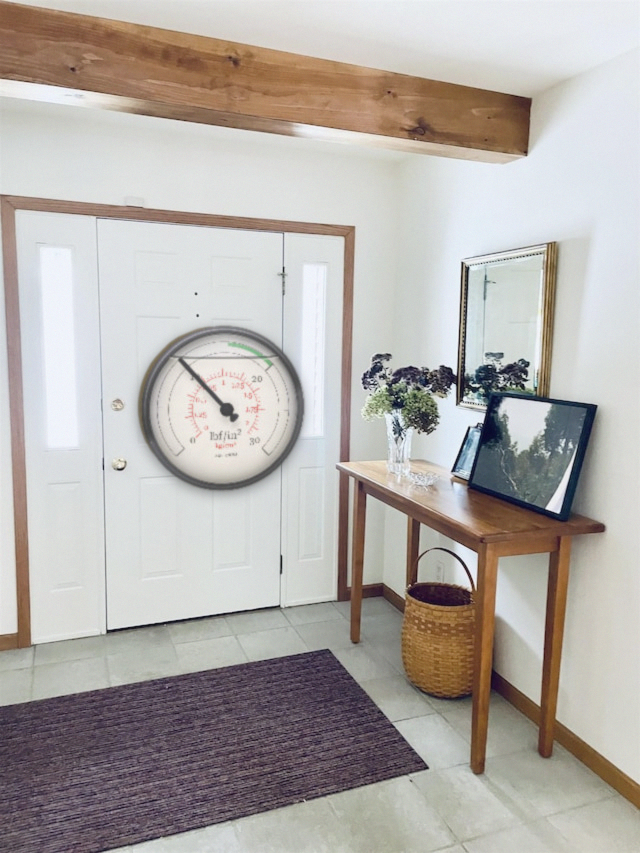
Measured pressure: 10 psi
